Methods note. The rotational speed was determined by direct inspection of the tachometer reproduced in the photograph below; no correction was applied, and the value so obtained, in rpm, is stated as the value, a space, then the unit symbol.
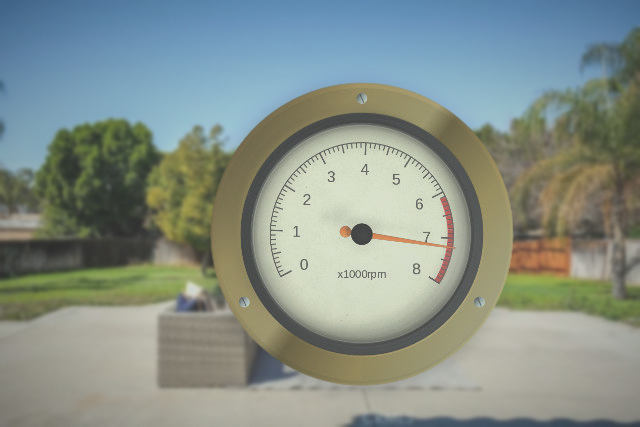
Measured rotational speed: 7200 rpm
